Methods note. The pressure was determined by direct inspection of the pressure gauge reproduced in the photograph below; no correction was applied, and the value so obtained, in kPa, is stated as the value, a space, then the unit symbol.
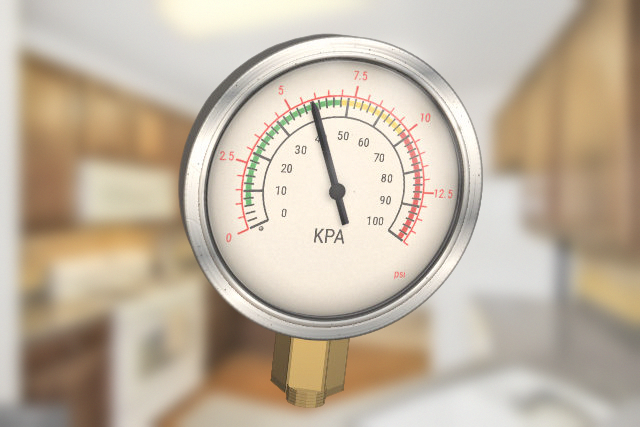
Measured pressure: 40 kPa
